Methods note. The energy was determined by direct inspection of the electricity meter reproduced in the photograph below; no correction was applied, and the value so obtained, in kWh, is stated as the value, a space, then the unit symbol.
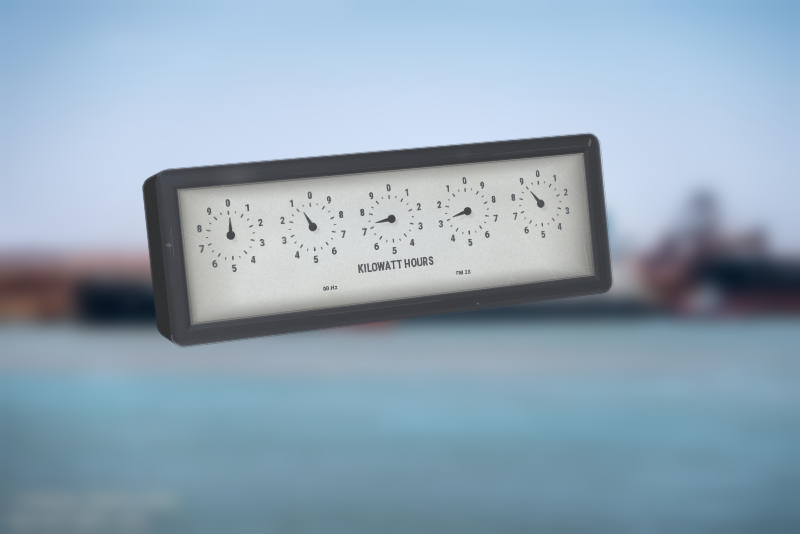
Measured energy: 729 kWh
